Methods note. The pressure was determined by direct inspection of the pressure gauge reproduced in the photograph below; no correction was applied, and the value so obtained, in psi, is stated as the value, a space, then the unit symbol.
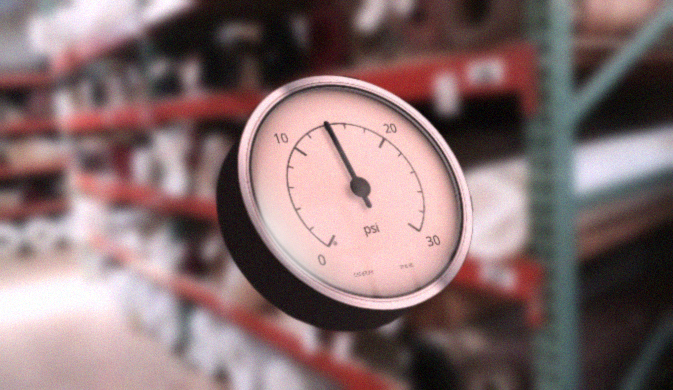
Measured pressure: 14 psi
